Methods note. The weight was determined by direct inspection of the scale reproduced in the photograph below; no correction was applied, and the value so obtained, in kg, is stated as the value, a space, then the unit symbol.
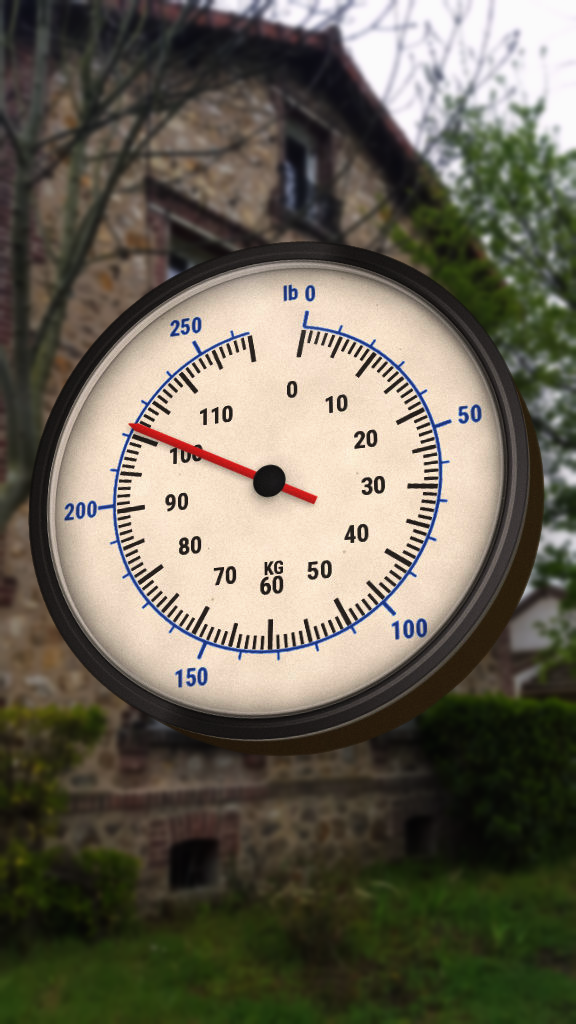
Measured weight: 101 kg
